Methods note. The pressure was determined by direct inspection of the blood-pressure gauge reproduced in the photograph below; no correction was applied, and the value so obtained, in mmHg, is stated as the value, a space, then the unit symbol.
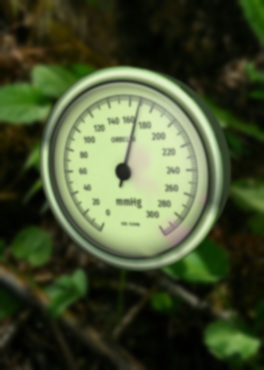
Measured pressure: 170 mmHg
